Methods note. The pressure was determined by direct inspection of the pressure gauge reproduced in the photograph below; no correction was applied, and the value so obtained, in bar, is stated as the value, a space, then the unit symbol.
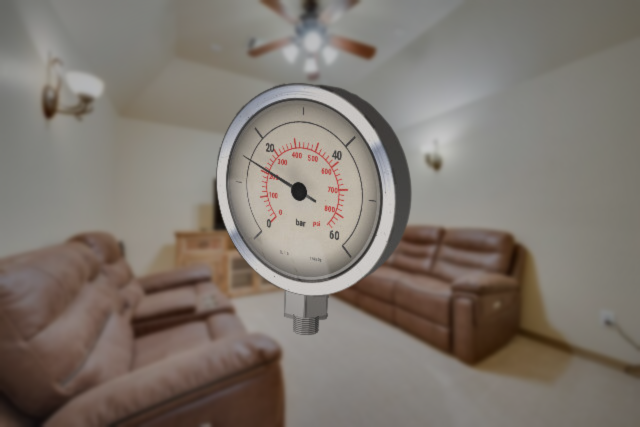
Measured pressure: 15 bar
